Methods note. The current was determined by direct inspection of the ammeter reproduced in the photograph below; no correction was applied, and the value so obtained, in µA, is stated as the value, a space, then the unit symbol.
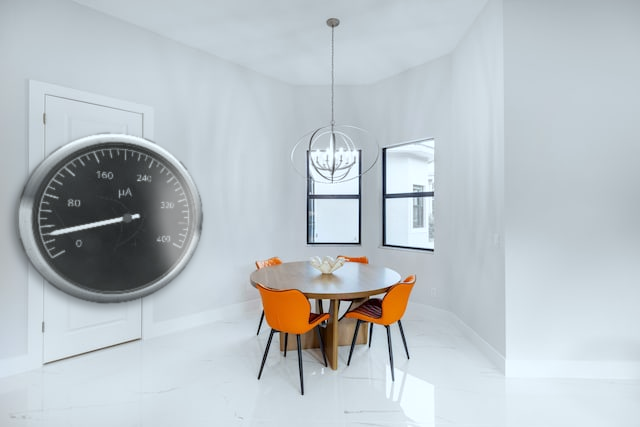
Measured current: 30 µA
